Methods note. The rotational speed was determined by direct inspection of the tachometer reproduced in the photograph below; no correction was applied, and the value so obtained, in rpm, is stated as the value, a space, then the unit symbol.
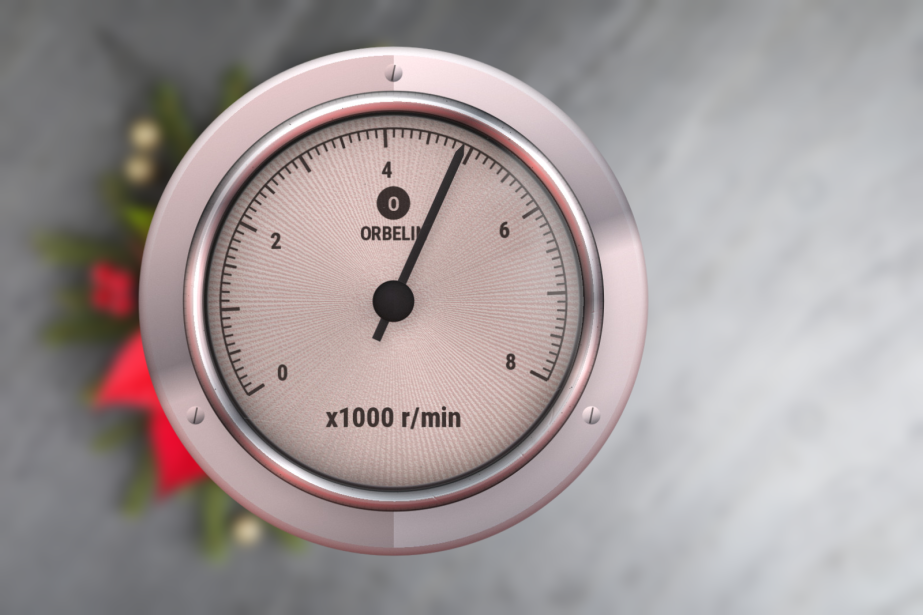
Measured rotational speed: 4900 rpm
